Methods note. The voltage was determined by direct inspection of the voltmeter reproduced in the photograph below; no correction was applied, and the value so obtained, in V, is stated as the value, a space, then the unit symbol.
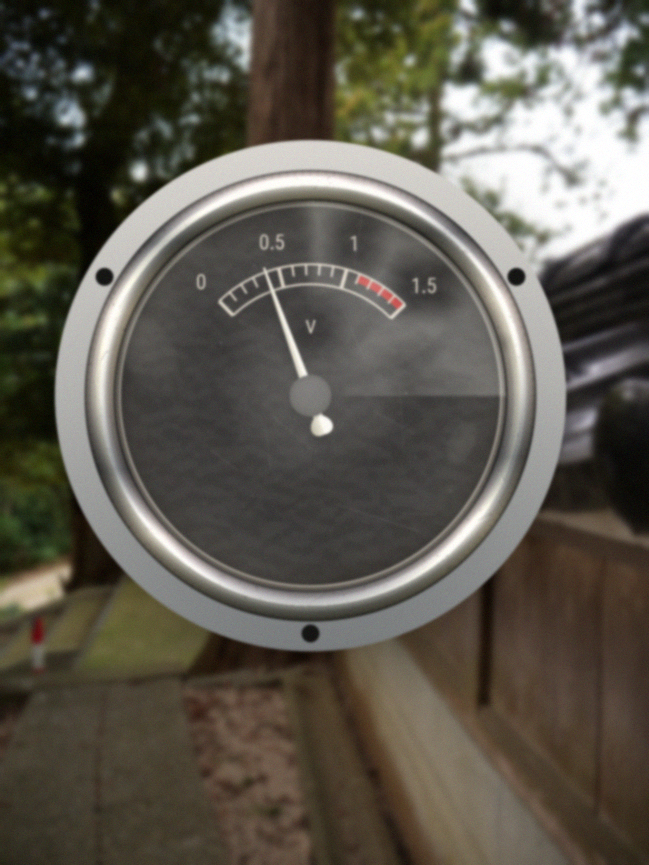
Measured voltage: 0.4 V
